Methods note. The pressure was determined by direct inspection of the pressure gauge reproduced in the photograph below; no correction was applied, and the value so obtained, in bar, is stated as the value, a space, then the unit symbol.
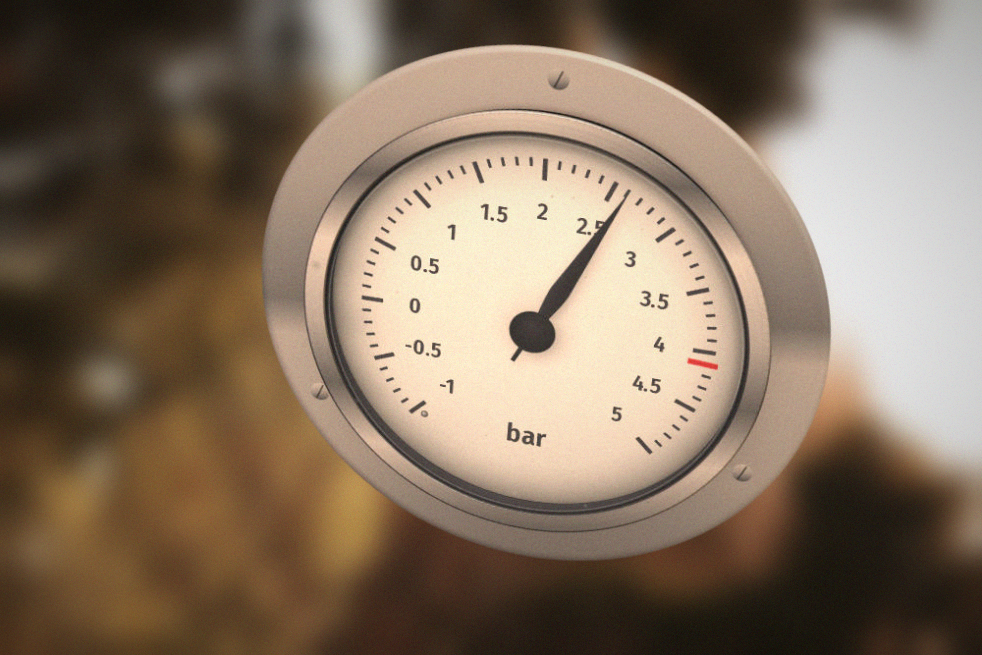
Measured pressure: 2.6 bar
